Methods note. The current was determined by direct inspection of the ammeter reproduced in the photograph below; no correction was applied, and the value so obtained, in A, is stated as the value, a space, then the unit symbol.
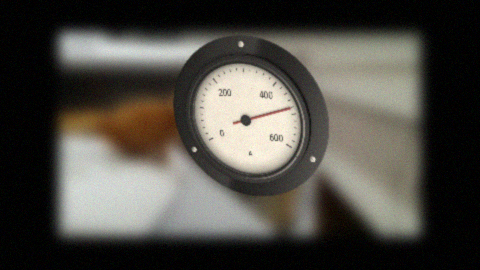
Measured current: 480 A
